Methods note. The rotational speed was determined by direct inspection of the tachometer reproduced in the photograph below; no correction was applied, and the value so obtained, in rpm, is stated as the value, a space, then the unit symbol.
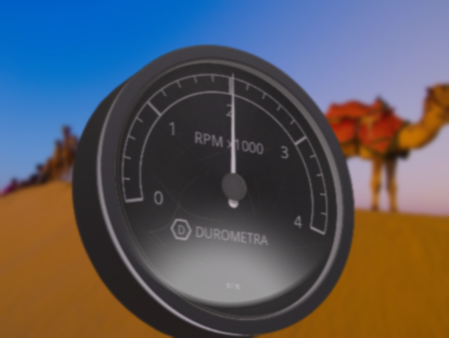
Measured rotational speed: 2000 rpm
